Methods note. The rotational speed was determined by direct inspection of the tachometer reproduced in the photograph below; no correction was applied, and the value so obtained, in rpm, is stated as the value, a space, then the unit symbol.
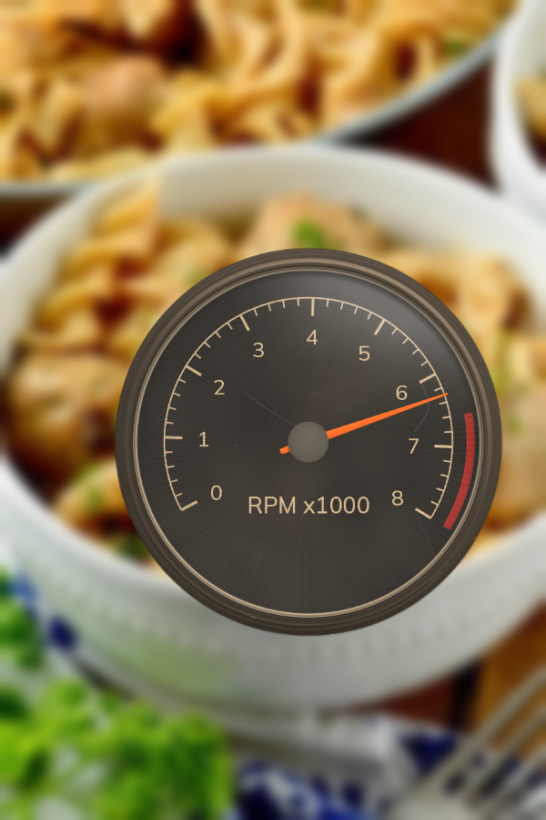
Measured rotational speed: 6300 rpm
